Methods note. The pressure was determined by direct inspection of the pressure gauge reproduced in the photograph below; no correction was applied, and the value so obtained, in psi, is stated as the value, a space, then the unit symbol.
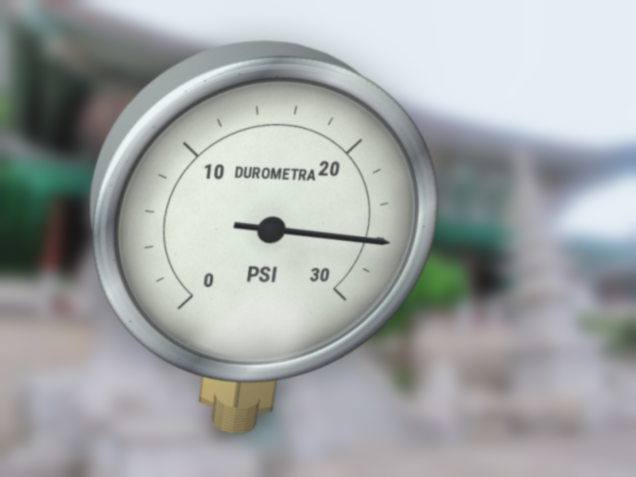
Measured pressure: 26 psi
